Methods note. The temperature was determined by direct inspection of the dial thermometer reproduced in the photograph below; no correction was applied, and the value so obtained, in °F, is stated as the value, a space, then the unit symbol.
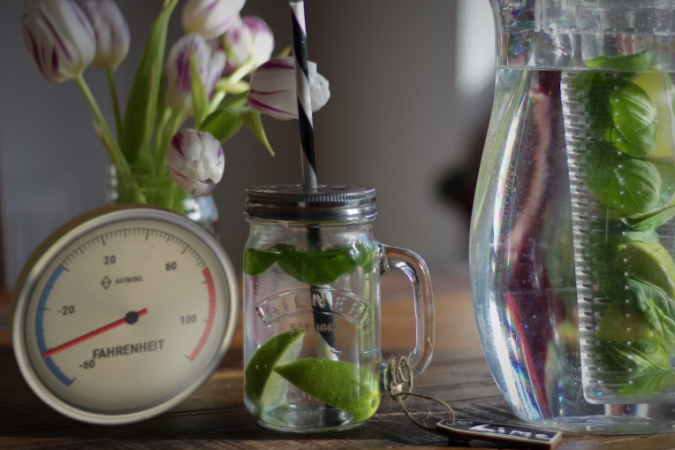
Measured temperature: -40 °F
